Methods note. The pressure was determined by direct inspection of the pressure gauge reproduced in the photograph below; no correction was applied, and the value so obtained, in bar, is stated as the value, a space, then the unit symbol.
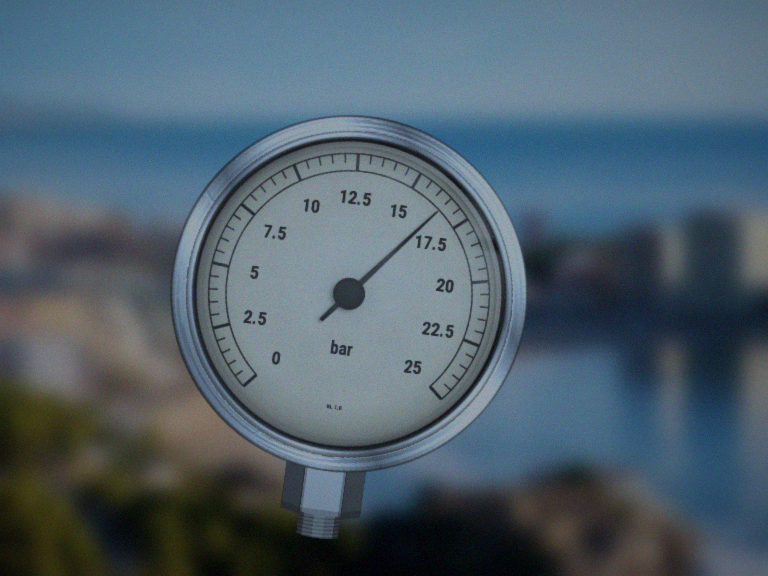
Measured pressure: 16.5 bar
